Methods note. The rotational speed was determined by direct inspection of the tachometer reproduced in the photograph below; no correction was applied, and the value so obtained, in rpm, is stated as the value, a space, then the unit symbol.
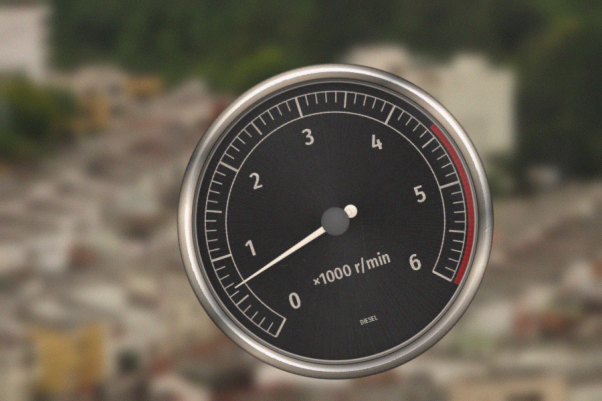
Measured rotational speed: 650 rpm
